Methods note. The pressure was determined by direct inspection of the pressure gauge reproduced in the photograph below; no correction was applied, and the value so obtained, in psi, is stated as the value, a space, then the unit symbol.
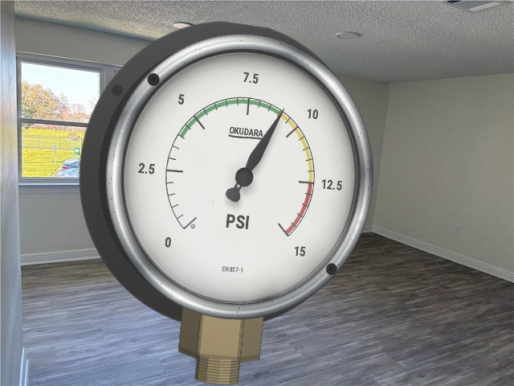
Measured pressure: 9 psi
